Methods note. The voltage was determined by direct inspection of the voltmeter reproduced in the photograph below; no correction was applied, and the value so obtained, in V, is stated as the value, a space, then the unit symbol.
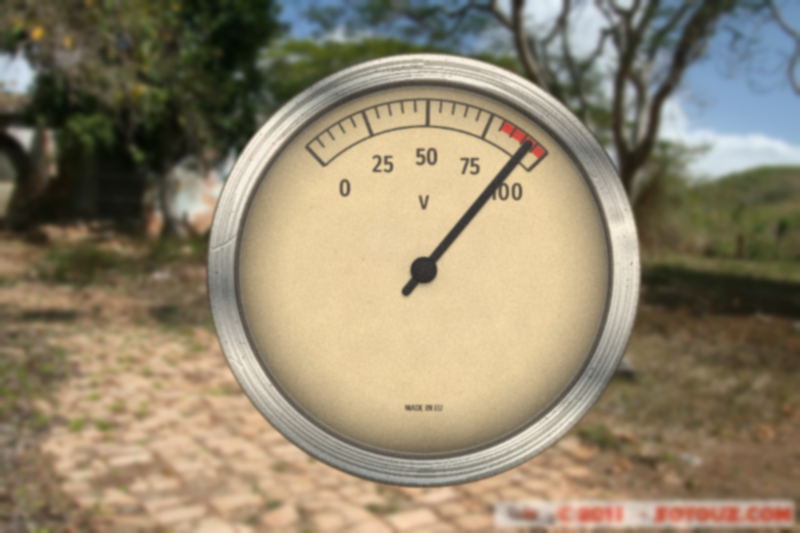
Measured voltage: 92.5 V
